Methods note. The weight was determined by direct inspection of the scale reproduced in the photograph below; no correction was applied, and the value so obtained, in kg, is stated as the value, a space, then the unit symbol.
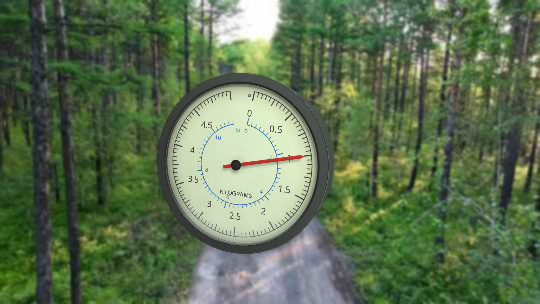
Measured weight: 1 kg
